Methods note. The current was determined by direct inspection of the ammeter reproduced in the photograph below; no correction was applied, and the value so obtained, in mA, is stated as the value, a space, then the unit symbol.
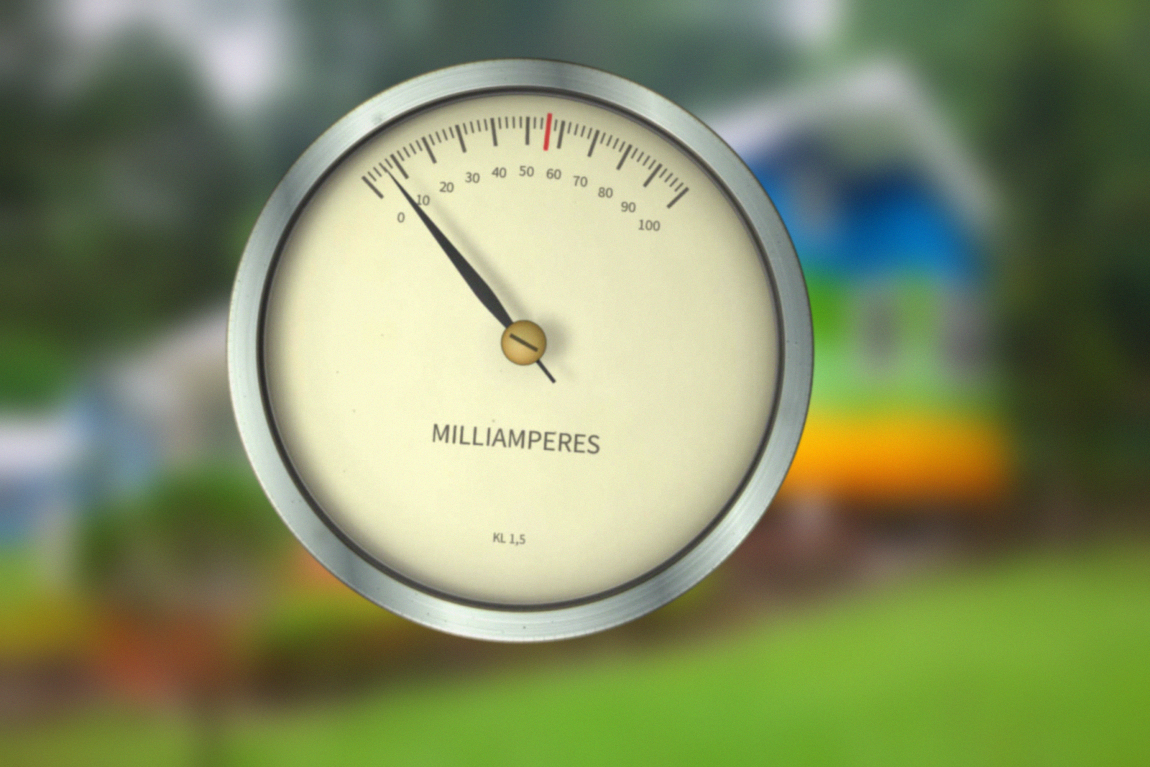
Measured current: 6 mA
